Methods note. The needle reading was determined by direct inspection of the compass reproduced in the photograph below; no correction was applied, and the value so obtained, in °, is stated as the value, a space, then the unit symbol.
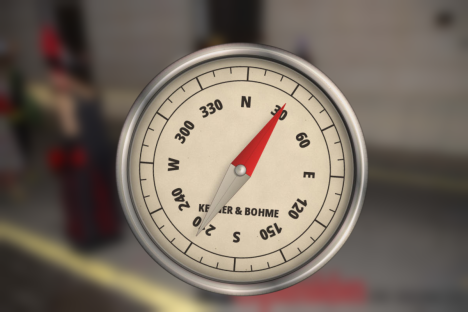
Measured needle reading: 30 °
